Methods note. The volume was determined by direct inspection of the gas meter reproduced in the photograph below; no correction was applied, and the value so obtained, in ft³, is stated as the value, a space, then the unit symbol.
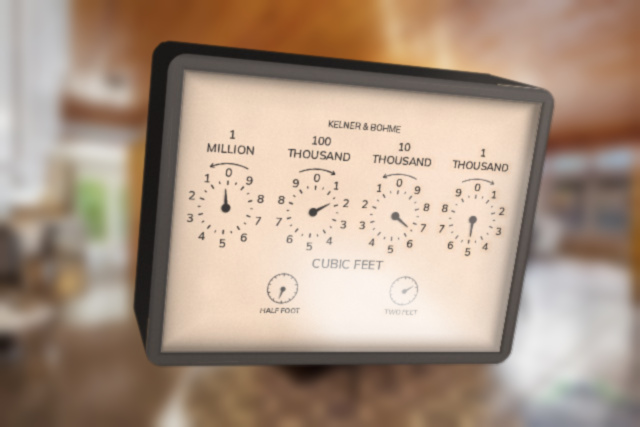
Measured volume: 16500 ft³
